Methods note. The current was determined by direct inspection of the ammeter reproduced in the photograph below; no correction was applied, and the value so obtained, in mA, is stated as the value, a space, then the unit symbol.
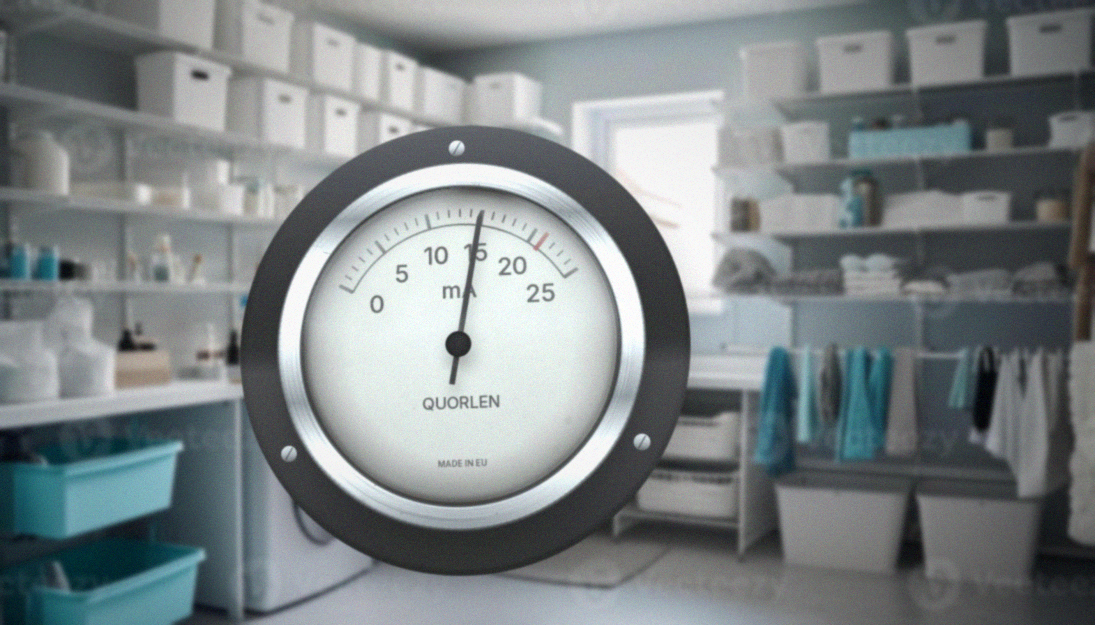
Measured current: 15 mA
